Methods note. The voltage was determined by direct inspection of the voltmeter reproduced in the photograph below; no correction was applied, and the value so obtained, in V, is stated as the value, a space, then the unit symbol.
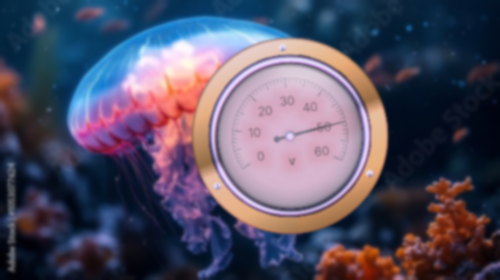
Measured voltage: 50 V
